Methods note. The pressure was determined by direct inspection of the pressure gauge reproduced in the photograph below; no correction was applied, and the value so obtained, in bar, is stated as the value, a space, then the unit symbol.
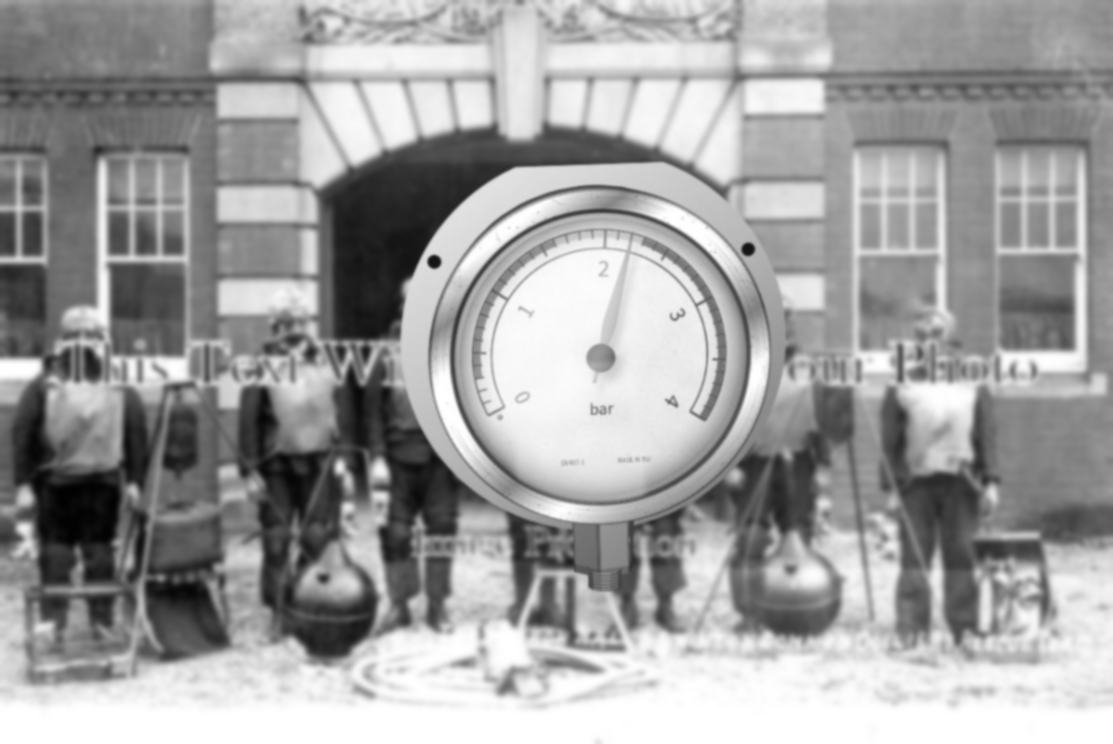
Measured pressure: 2.2 bar
